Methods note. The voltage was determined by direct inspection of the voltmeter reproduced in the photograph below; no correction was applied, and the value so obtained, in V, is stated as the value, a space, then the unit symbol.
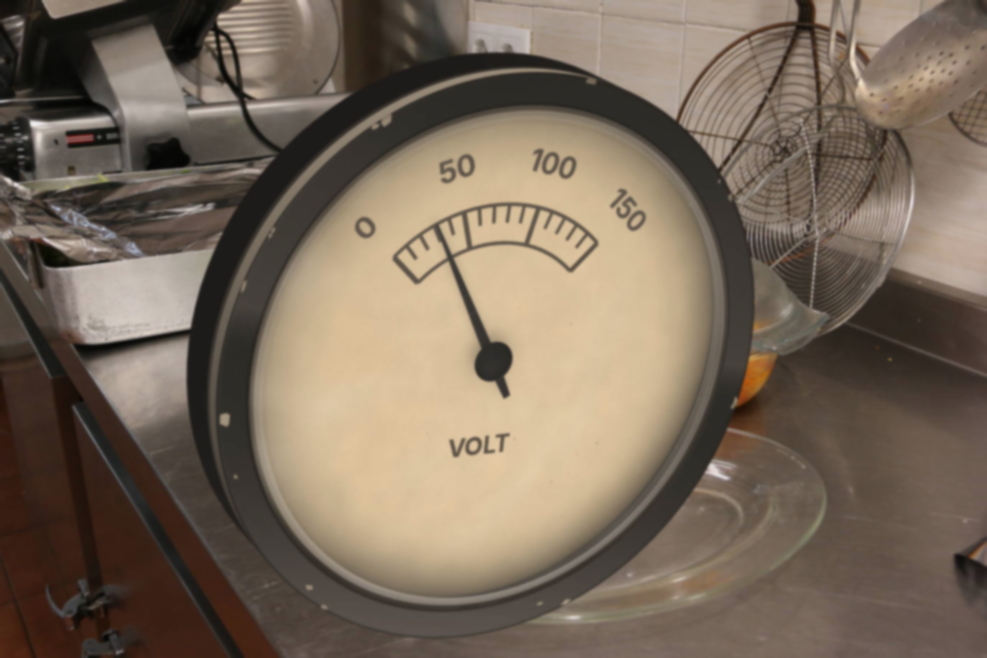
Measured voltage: 30 V
